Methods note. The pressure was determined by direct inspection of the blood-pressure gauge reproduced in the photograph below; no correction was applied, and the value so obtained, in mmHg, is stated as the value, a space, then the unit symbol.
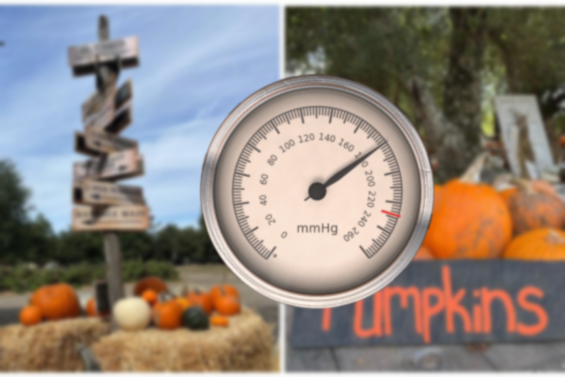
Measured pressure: 180 mmHg
